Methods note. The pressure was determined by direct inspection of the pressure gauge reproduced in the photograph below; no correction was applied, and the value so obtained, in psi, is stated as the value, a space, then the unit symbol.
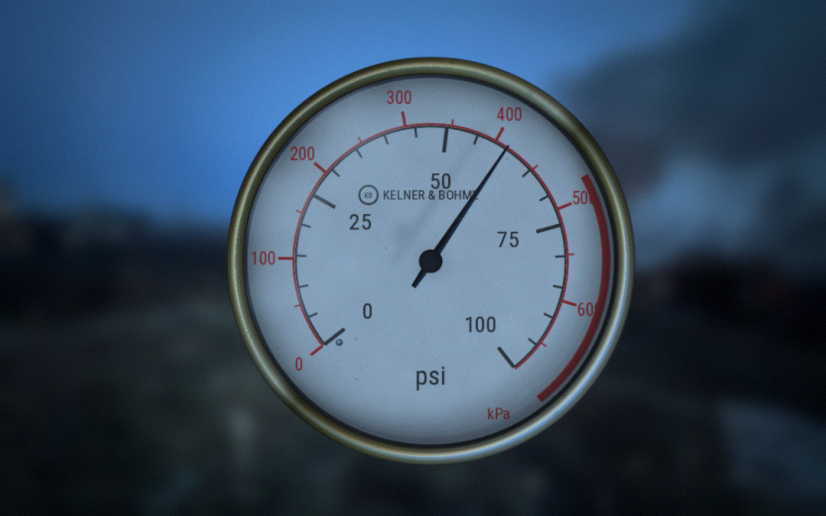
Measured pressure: 60 psi
